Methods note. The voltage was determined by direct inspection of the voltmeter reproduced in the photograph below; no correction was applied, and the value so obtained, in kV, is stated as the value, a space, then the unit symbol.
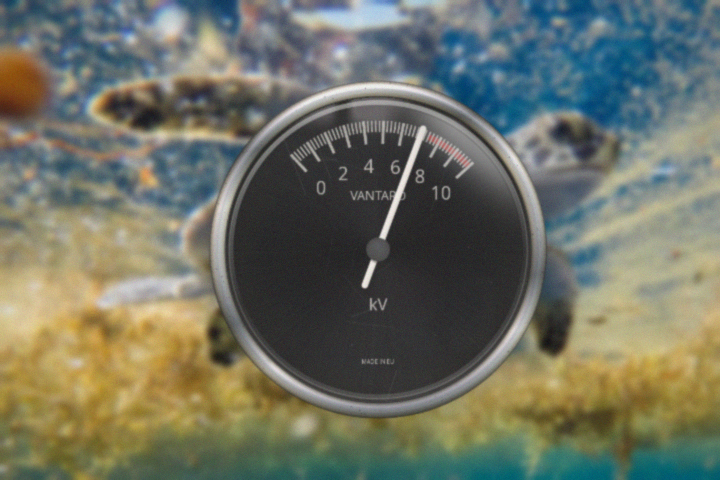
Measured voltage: 7 kV
